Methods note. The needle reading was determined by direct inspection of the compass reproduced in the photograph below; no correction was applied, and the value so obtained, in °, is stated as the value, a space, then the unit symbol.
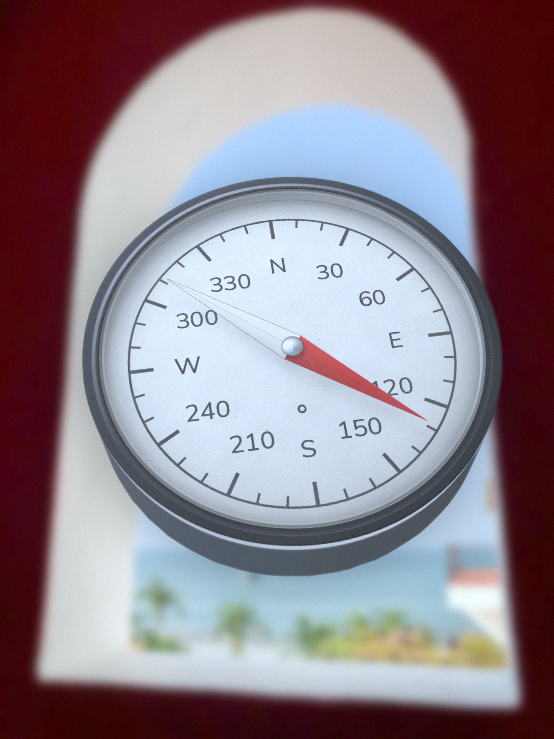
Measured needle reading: 130 °
